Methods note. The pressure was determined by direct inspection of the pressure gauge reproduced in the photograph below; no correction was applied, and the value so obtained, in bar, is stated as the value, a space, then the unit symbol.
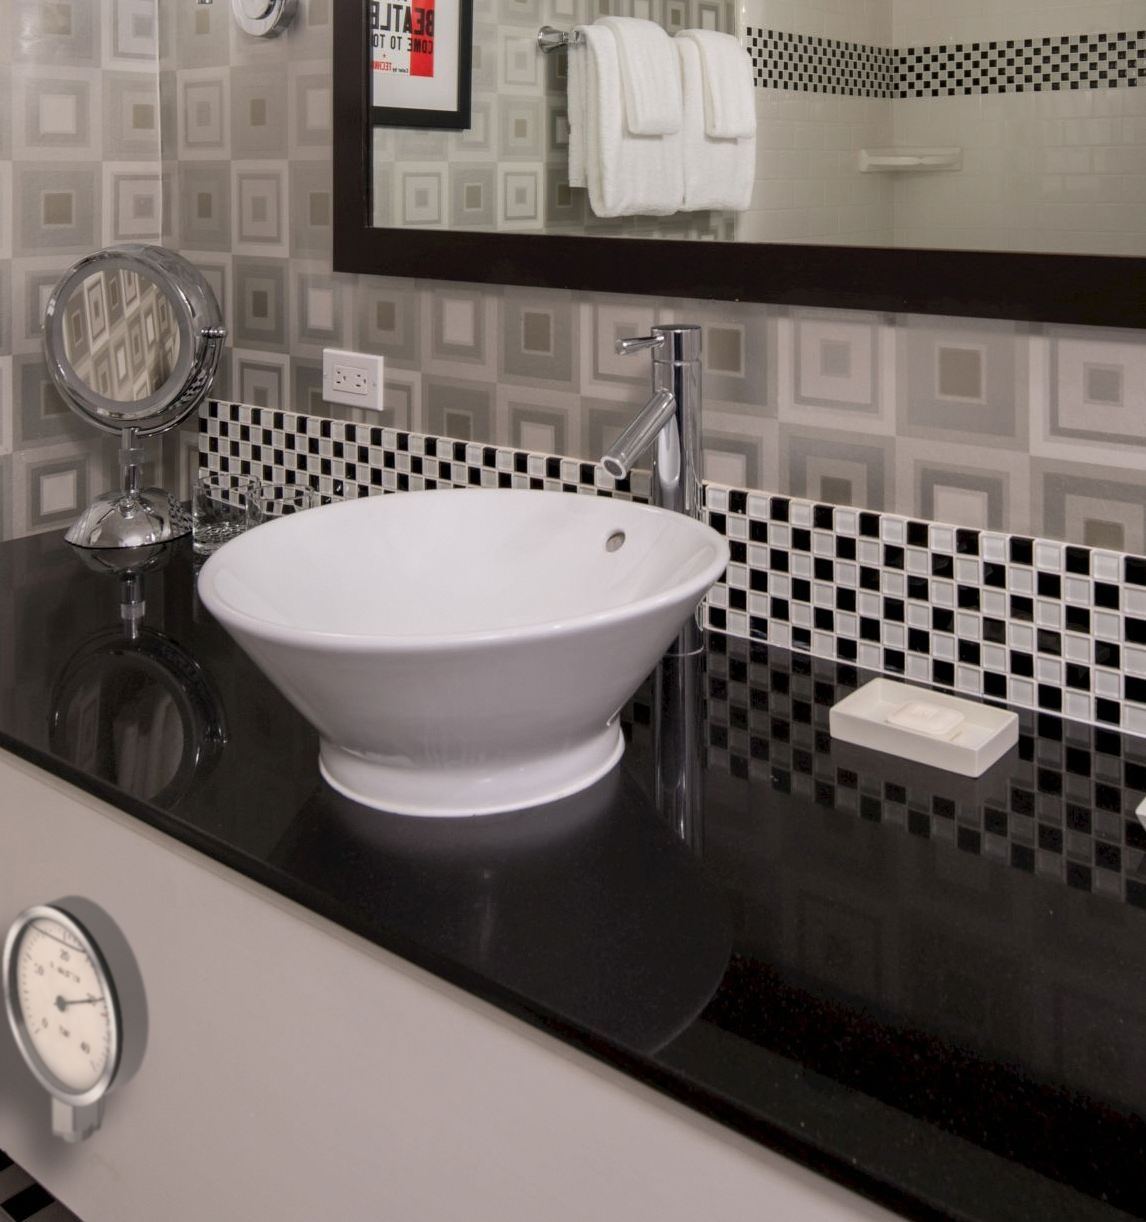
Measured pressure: 30 bar
